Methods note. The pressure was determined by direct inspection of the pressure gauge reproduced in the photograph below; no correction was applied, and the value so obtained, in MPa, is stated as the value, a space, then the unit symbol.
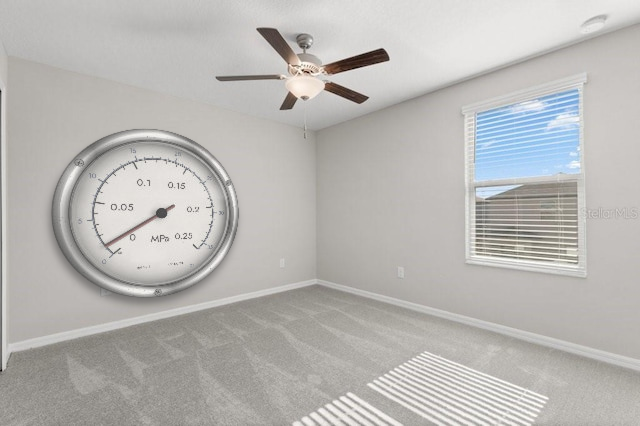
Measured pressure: 0.01 MPa
